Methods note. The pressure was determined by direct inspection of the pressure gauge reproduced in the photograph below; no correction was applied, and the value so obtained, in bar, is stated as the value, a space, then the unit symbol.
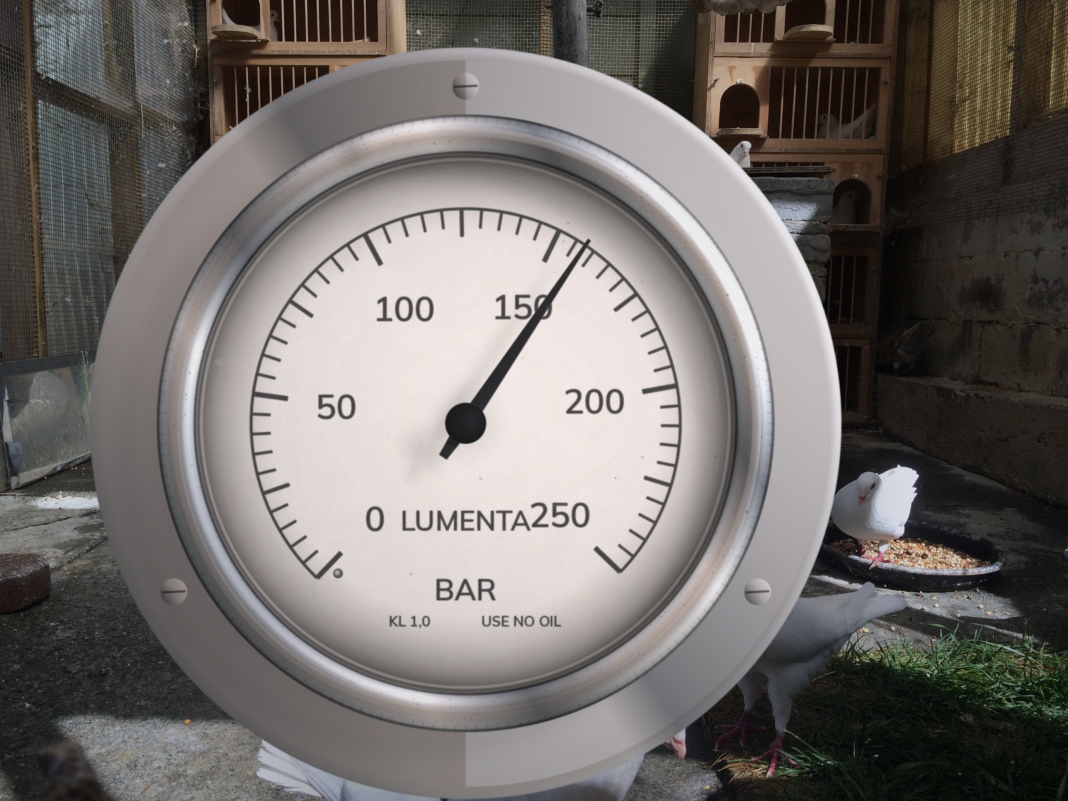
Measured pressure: 157.5 bar
